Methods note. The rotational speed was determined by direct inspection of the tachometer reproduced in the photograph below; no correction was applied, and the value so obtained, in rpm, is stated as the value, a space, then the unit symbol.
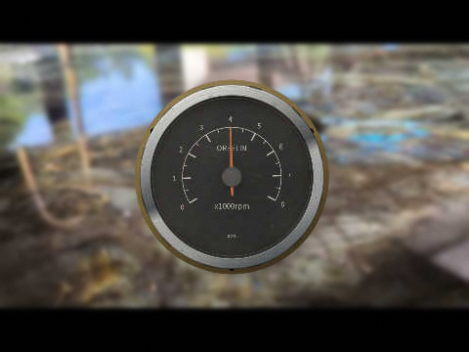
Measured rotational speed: 4000 rpm
